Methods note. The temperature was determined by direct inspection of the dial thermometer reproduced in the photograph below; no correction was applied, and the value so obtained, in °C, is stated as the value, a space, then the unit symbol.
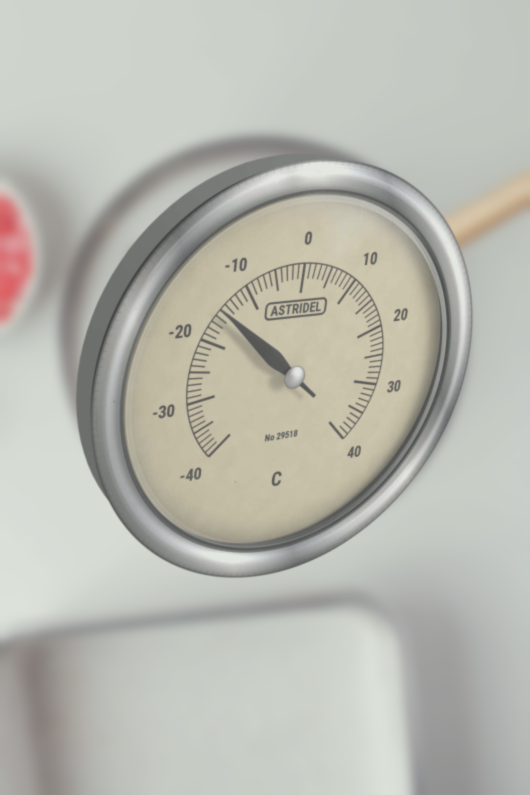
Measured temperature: -15 °C
